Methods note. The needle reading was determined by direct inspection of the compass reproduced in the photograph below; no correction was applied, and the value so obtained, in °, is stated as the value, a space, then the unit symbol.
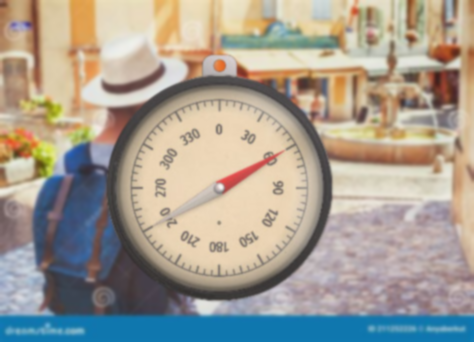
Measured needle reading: 60 °
